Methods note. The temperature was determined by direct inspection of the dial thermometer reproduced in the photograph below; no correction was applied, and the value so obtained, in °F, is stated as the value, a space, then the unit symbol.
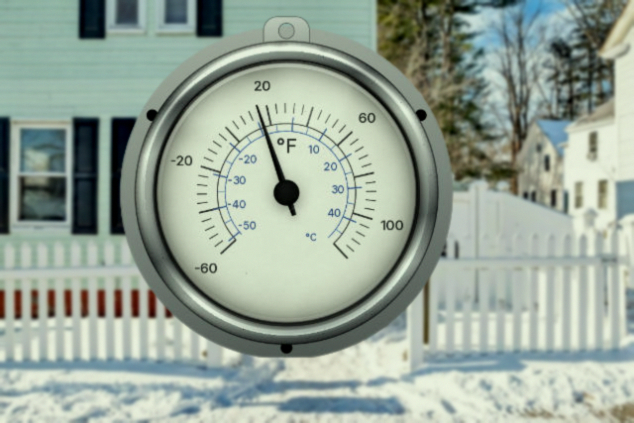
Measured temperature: 16 °F
